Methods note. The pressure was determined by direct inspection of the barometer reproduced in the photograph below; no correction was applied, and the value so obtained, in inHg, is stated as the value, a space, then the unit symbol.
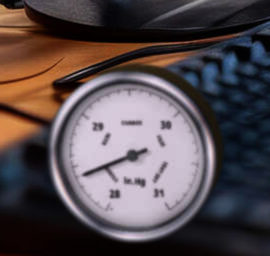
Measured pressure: 28.4 inHg
